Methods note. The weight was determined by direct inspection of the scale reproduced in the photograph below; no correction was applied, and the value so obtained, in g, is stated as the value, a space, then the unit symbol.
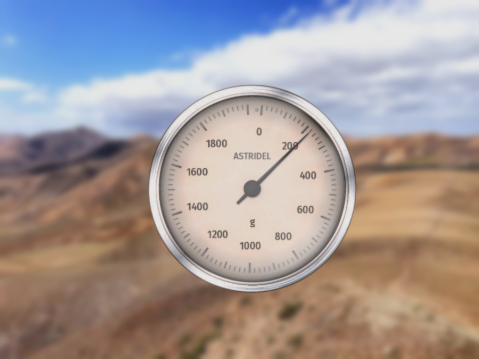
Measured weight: 220 g
